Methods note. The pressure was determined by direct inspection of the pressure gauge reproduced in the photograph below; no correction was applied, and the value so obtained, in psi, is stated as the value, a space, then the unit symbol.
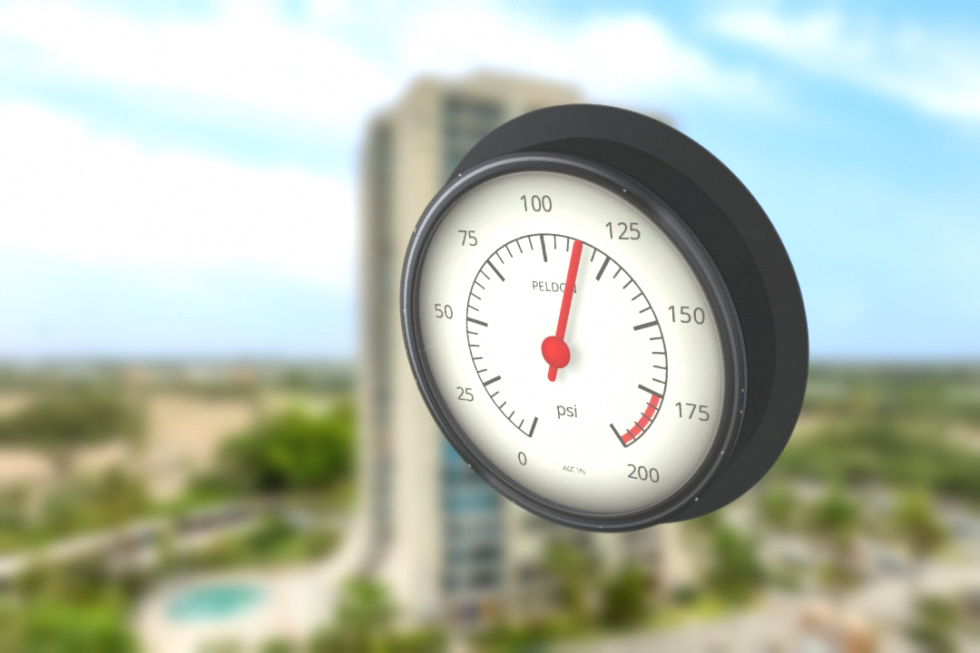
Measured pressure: 115 psi
